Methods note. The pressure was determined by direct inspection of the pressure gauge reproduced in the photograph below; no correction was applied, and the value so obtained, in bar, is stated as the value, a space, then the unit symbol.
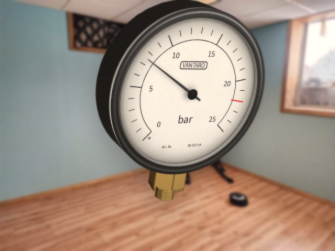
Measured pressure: 7.5 bar
